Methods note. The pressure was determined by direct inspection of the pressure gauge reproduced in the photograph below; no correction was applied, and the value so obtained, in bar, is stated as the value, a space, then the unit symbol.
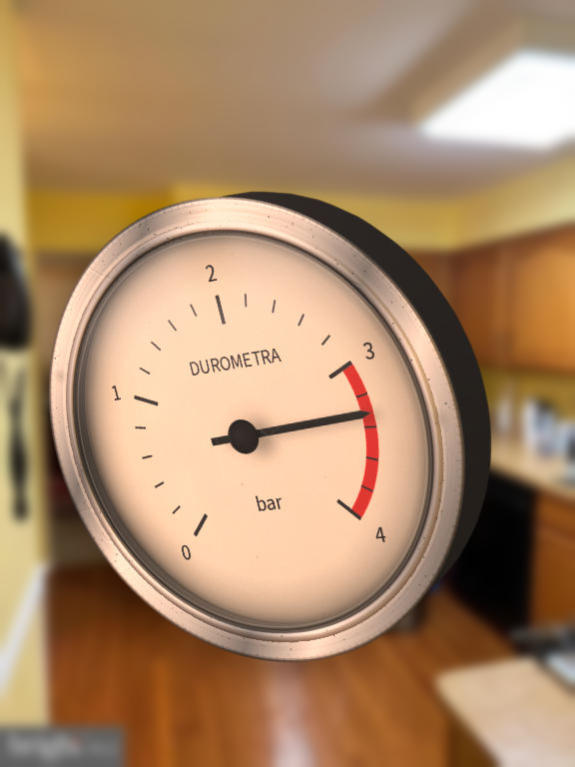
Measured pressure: 3.3 bar
